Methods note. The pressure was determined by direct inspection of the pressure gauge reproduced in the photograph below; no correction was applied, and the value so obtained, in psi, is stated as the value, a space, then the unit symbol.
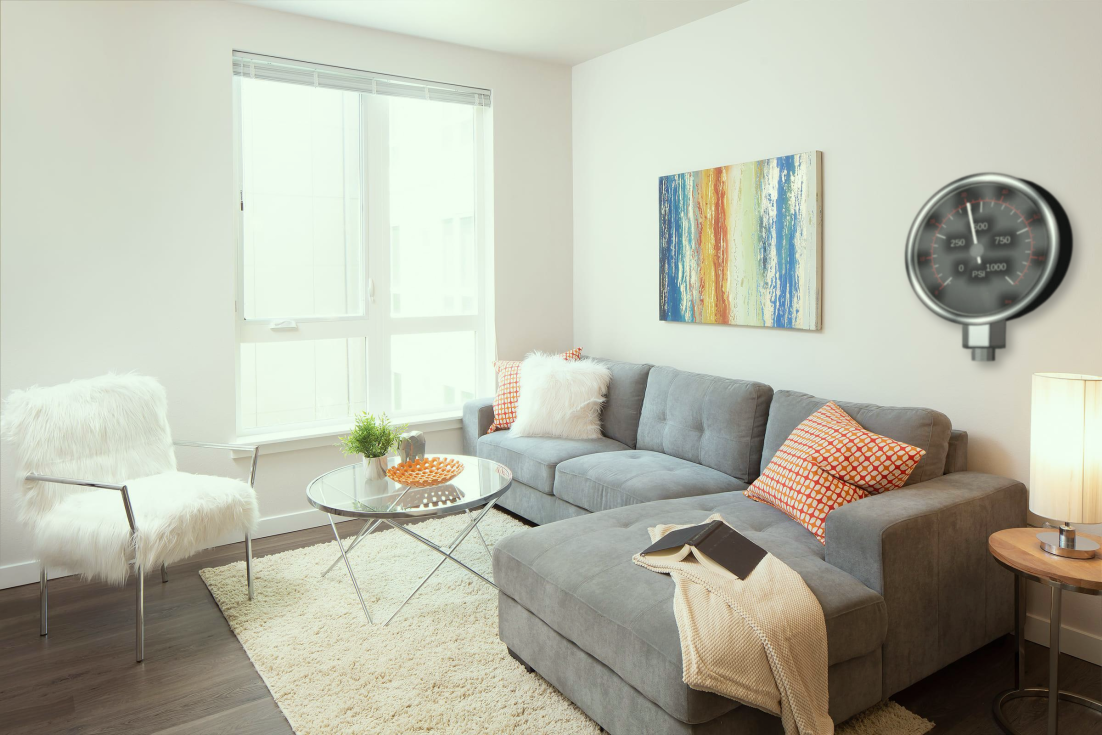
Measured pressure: 450 psi
